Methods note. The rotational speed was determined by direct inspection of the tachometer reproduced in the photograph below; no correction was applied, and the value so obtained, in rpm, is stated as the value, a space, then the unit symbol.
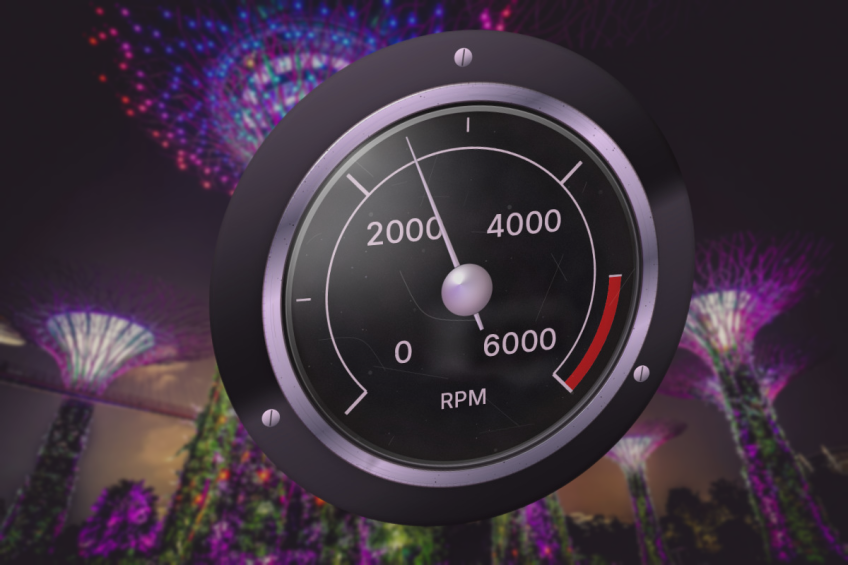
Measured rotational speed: 2500 rpm
